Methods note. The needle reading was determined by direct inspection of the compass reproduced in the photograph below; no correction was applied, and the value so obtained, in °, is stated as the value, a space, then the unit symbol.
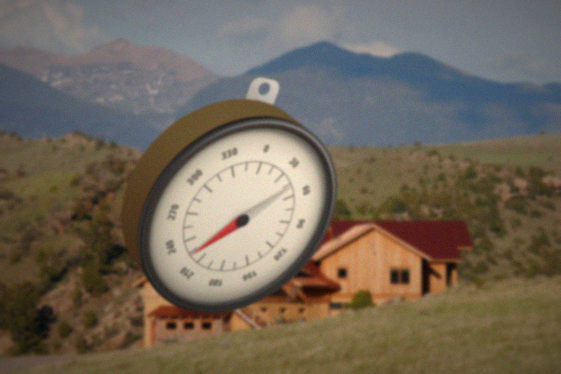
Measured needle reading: 225 °
